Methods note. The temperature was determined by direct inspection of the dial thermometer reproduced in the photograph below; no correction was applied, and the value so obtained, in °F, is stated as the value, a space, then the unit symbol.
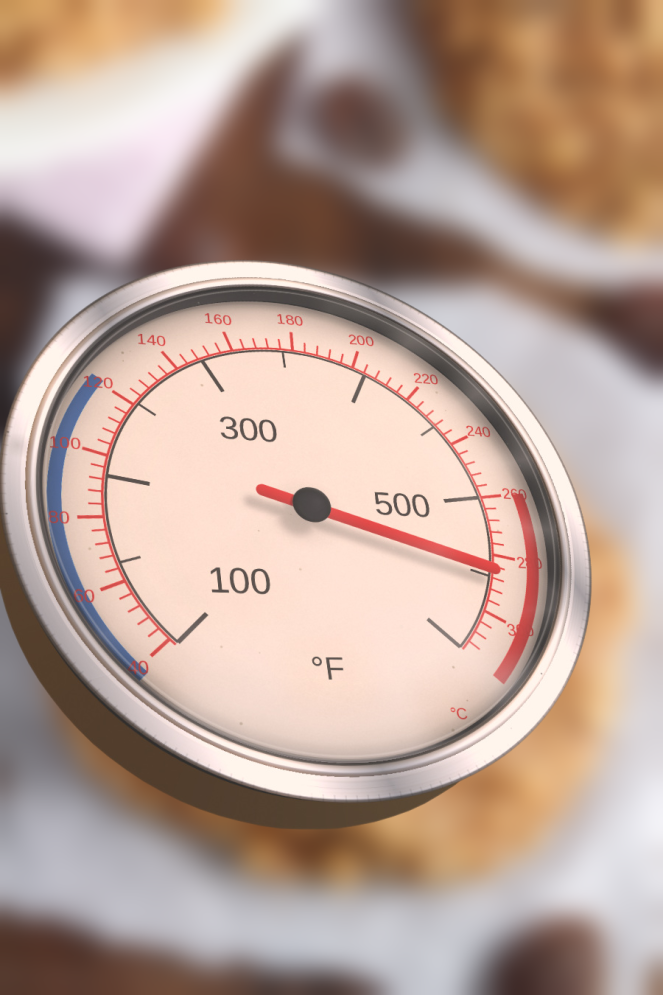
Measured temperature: 550 °F
